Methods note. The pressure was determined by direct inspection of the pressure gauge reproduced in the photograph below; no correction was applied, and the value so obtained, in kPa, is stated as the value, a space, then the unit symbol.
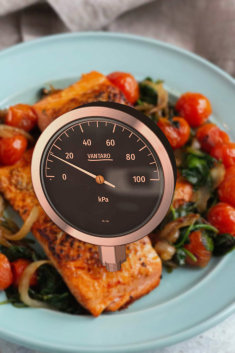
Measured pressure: 15 kPa
